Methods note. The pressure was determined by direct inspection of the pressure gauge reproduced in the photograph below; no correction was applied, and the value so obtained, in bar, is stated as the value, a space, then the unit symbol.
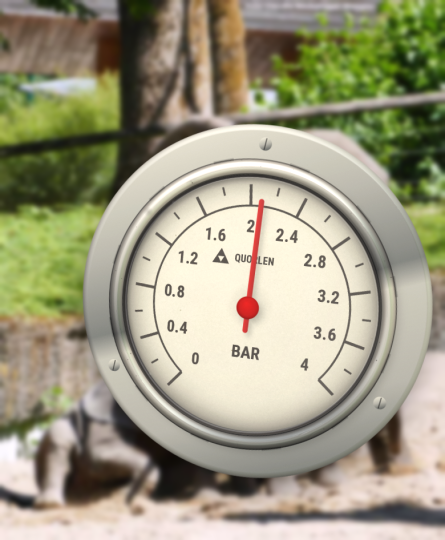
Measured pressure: 2.1 bar
